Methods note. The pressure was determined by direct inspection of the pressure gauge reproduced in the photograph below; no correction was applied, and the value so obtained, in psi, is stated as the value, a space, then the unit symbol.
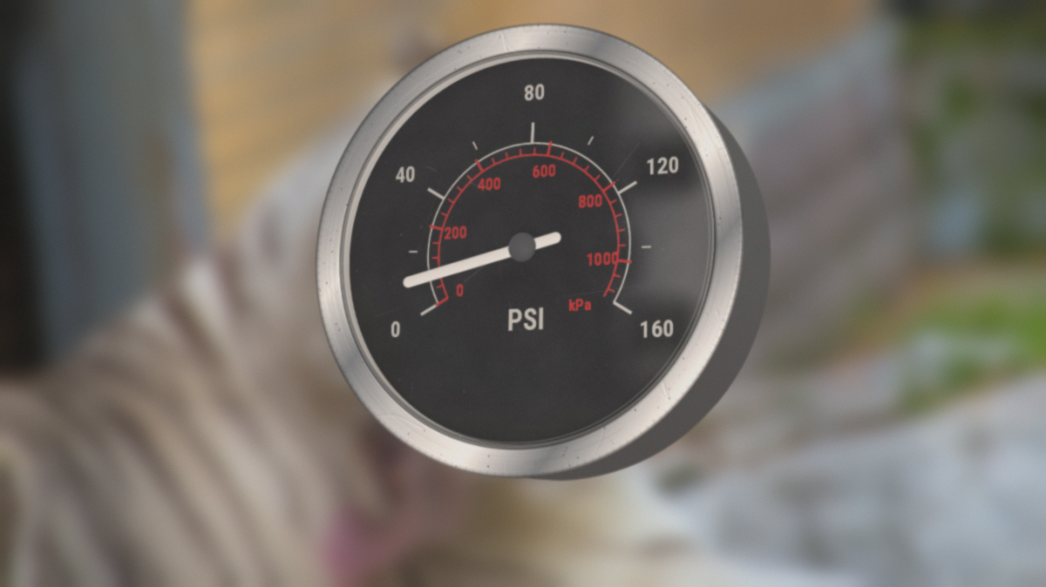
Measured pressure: 10 psi
